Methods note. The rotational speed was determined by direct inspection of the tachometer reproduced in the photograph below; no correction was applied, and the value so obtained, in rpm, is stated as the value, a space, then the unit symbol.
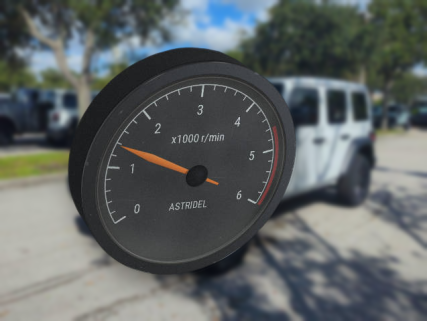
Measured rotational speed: 1400 rpm
